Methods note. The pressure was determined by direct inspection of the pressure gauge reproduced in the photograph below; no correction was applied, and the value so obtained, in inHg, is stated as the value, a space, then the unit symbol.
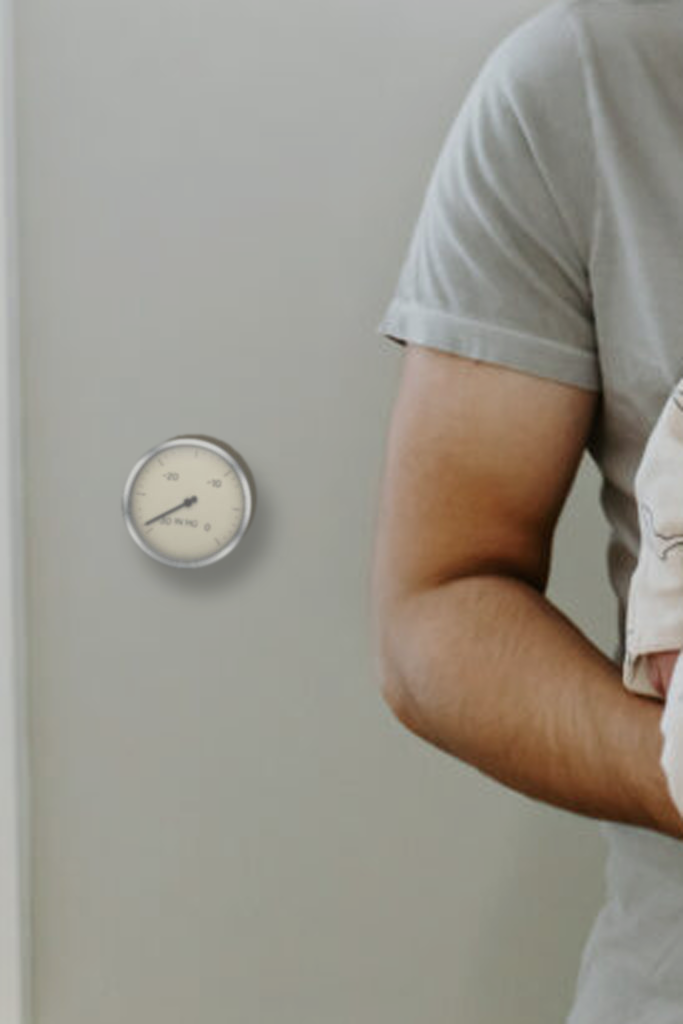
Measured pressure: -29 inHg
